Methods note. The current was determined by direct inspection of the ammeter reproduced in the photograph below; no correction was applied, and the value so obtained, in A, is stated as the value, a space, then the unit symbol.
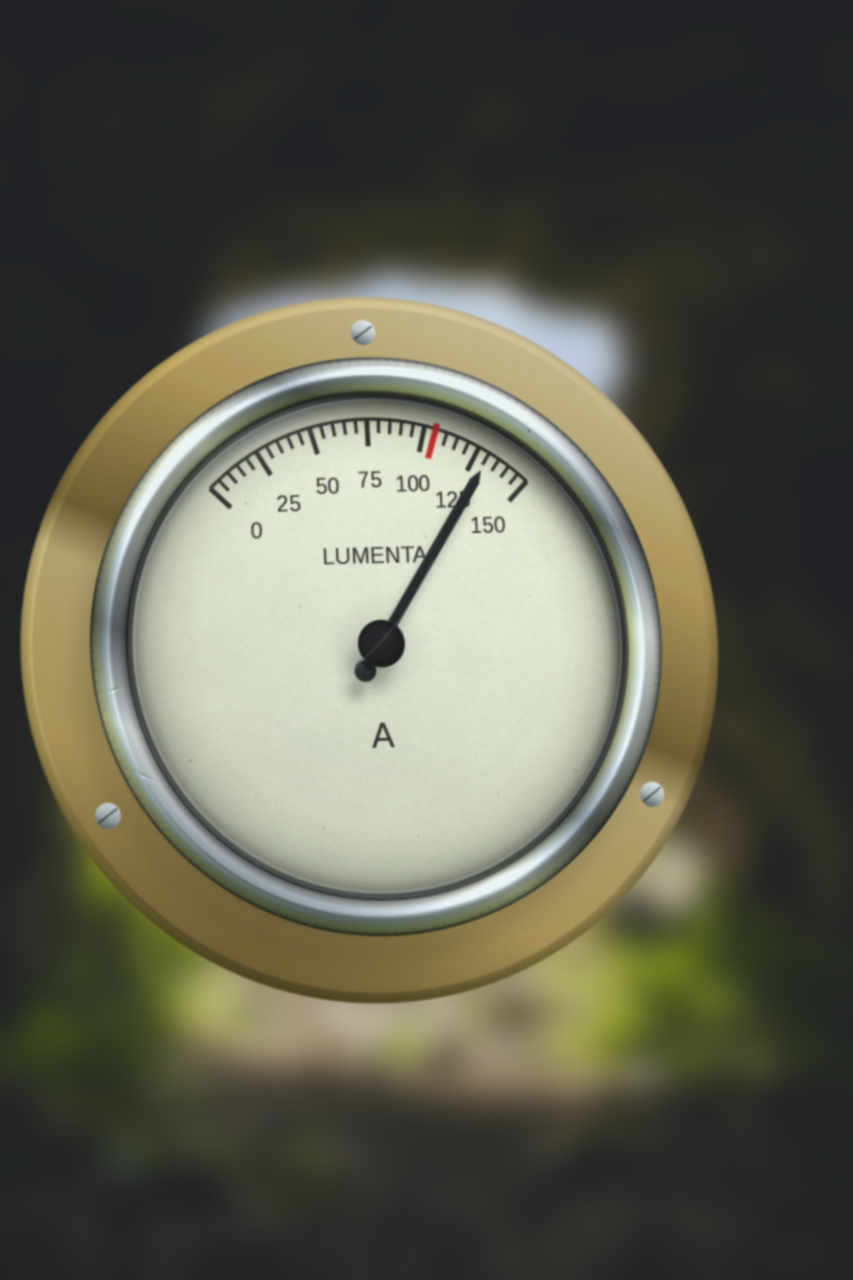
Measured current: 130 A
